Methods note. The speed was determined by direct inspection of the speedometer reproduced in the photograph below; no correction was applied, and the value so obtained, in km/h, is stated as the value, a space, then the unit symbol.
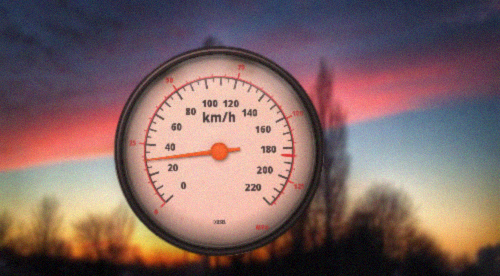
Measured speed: 30 km/h
